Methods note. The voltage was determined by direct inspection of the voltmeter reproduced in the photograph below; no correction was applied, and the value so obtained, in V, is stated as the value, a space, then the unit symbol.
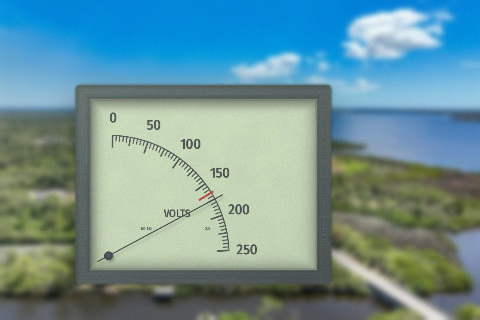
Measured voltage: 175 V
